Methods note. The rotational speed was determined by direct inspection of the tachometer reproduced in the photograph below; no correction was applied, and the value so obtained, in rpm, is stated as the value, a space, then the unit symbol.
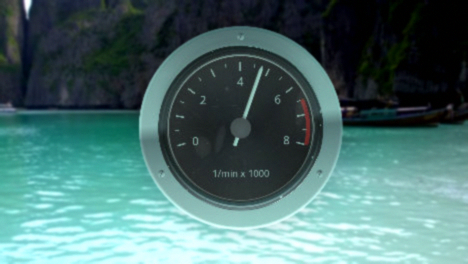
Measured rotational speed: 4750 rpm
